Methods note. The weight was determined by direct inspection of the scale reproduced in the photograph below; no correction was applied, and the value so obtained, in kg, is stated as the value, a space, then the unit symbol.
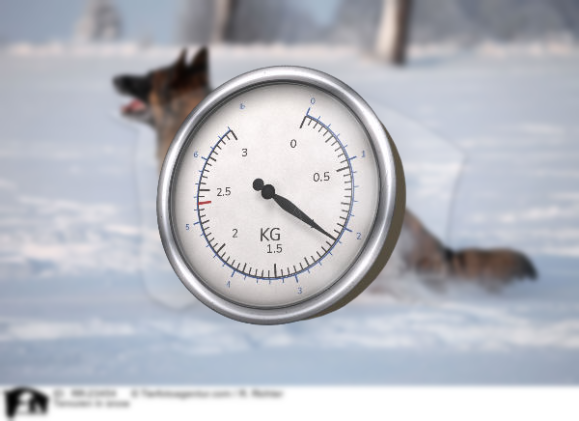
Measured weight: 1 kg
